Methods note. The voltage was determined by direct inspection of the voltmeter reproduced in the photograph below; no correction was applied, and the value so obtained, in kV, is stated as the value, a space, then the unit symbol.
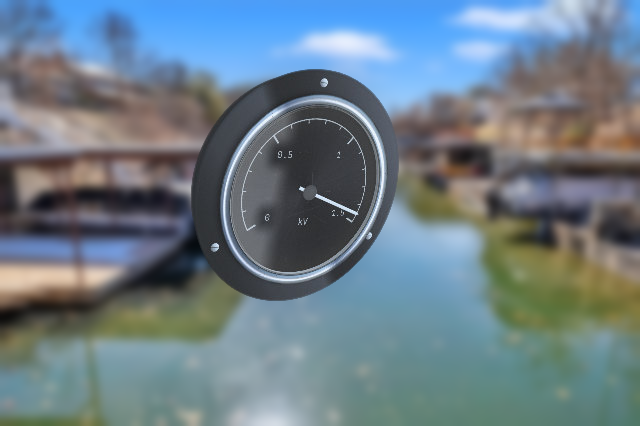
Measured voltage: 1.45 kV
